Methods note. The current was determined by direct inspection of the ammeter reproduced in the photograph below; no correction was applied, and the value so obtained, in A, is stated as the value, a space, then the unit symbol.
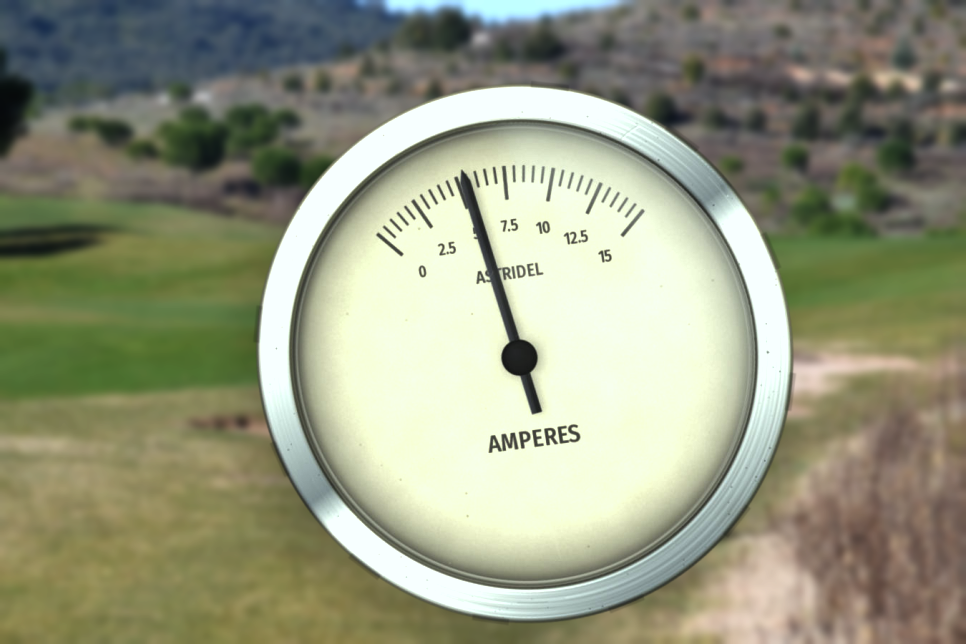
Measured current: 5.5 A
